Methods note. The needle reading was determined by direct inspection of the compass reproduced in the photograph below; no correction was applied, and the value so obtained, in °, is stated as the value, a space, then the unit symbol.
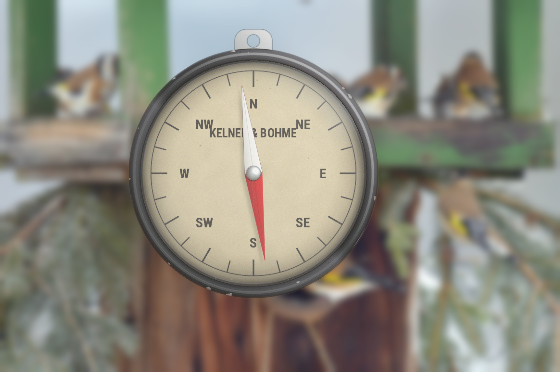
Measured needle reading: 172.5 °
